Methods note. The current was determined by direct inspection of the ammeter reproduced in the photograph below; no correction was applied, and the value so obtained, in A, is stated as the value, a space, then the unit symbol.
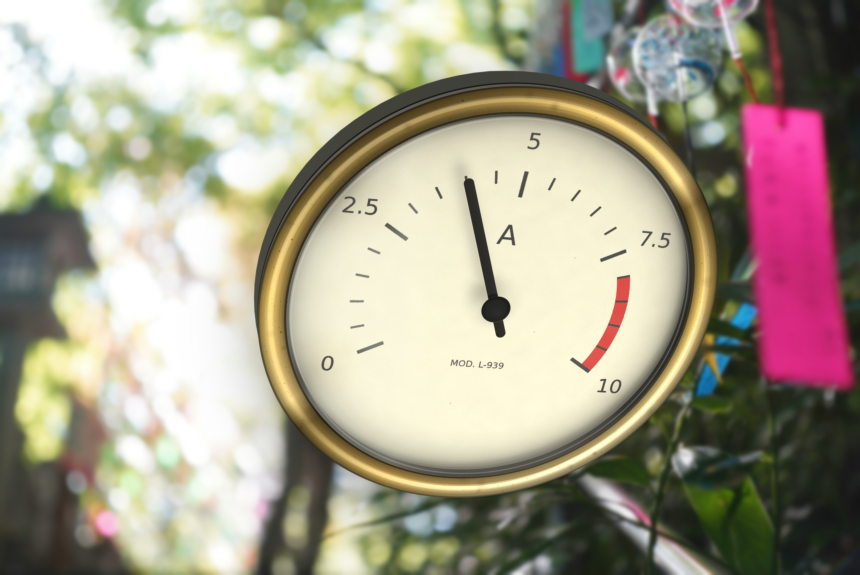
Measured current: 4 A
